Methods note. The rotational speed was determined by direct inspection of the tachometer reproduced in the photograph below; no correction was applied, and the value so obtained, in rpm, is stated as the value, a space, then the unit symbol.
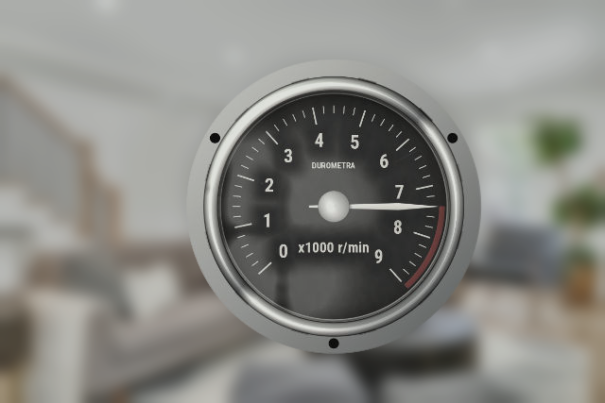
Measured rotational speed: 7400 rpm
